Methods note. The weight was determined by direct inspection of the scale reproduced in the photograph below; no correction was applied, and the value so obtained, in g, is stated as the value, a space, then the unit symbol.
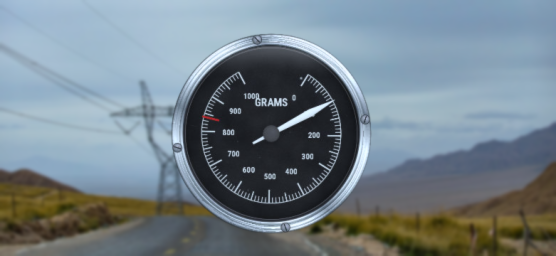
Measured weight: 100 g
